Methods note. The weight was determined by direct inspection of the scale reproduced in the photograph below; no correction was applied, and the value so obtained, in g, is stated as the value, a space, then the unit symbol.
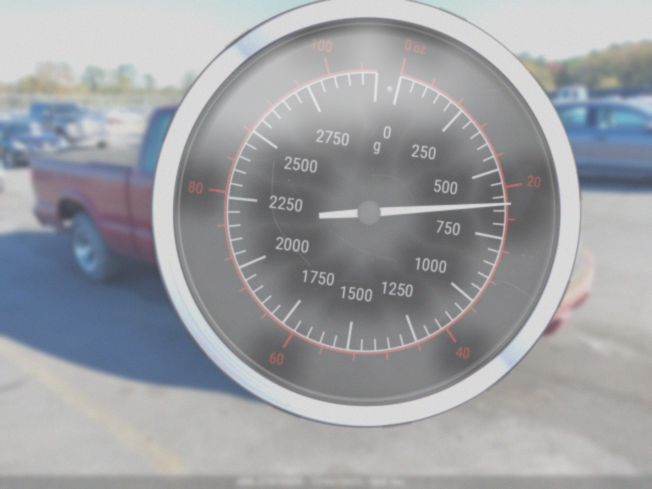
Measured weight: 625 g
